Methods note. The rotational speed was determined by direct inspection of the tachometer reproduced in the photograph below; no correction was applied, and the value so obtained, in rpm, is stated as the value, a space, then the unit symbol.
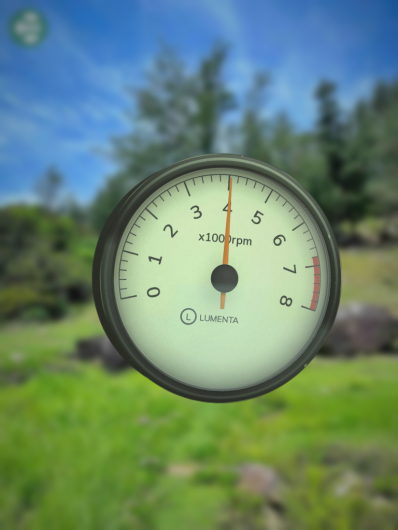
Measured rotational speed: 4000 rpm
